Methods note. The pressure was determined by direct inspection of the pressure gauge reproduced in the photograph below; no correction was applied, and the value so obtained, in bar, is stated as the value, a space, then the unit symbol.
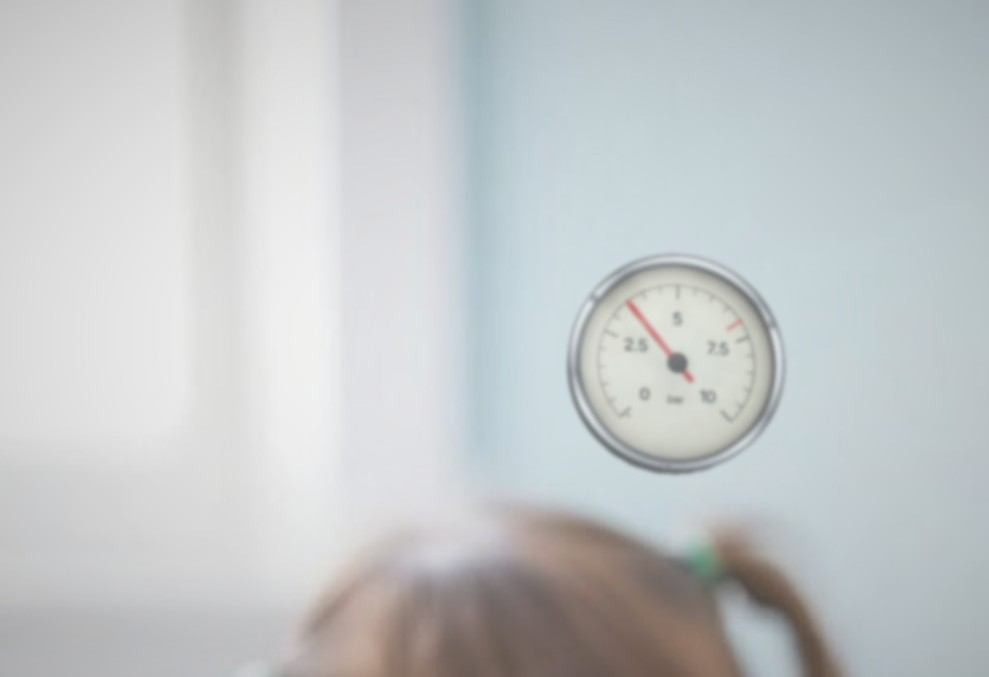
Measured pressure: 3.5 bar
